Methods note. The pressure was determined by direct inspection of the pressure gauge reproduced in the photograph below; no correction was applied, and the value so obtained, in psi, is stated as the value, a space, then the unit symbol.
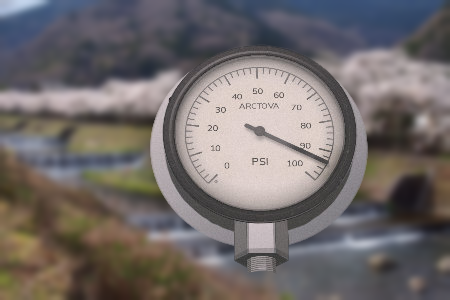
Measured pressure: 94 psi
